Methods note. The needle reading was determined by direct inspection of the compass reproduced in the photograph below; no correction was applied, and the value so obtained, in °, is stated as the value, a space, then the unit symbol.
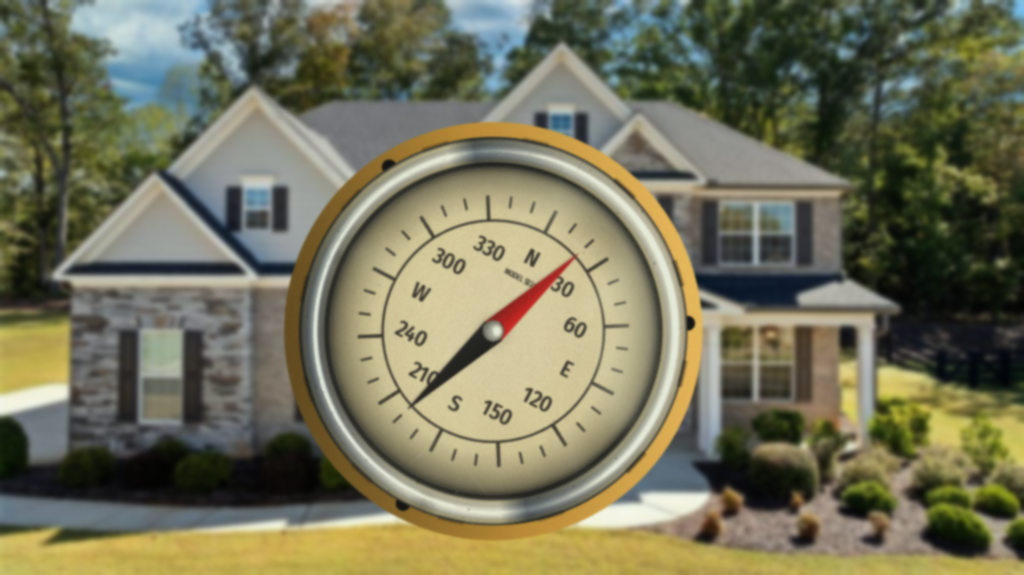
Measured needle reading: 20 °
